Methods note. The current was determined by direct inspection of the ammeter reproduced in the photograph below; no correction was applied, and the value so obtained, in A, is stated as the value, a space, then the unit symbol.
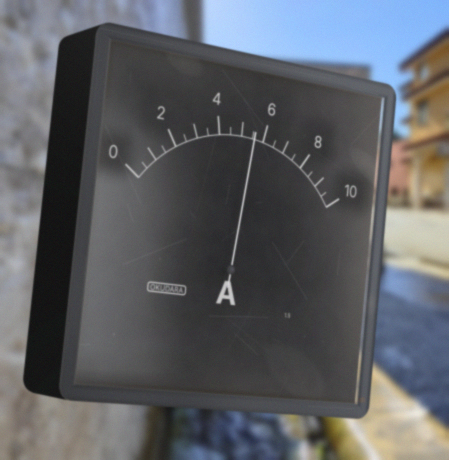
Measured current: 5.5 A
